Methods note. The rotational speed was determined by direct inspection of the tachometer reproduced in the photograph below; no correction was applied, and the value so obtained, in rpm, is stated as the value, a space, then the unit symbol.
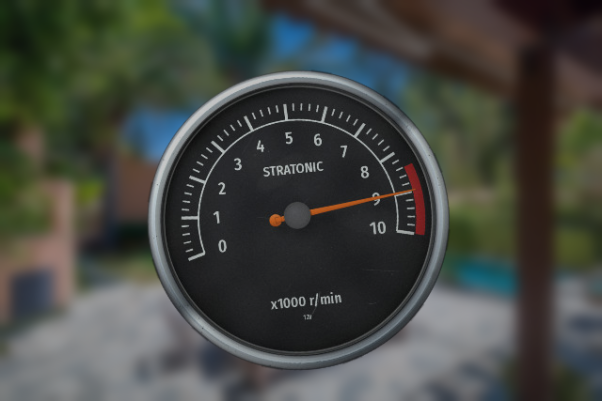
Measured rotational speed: 9000 rpm
